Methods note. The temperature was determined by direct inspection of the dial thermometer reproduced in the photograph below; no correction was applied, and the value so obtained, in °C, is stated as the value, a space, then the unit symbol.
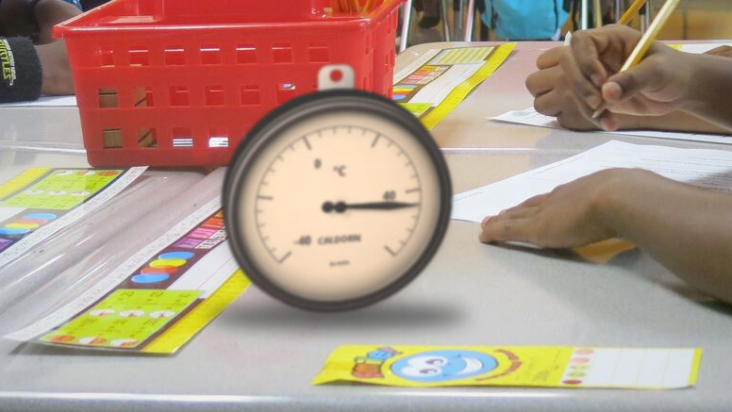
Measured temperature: 44 °C
